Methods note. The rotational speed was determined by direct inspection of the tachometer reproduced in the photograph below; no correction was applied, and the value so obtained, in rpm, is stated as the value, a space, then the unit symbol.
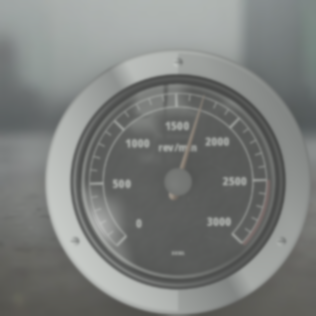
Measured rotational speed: 1700 rpm
